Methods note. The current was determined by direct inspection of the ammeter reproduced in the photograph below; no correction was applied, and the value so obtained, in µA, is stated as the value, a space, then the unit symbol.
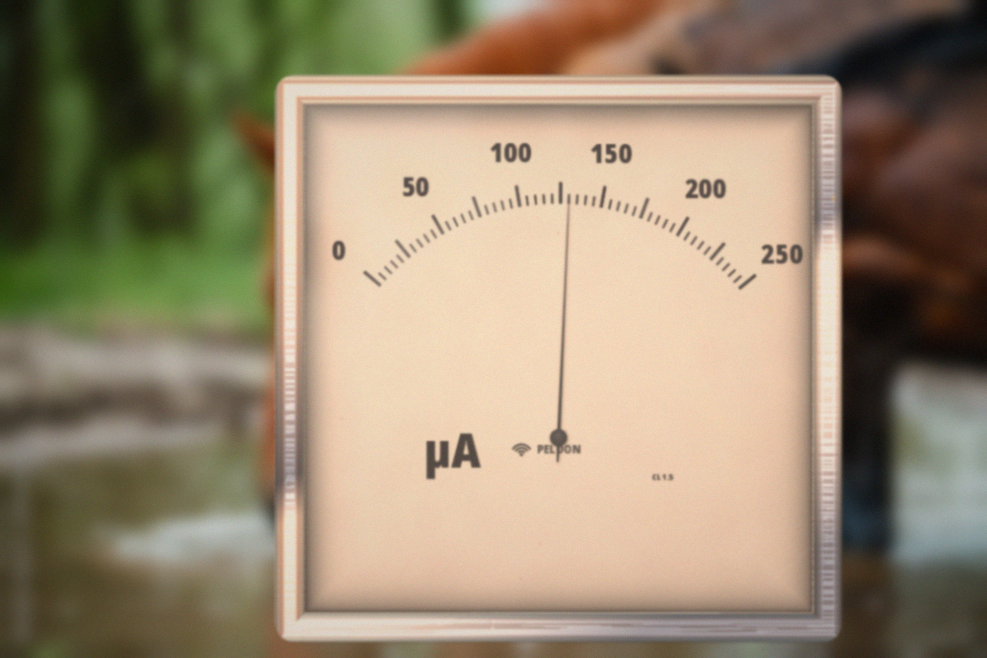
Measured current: 130 µA
